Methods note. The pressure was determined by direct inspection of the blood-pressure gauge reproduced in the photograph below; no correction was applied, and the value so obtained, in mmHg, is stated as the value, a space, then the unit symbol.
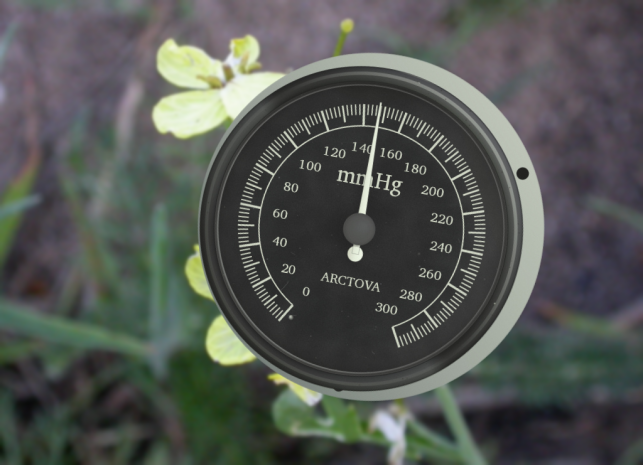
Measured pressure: 148 mmHg
